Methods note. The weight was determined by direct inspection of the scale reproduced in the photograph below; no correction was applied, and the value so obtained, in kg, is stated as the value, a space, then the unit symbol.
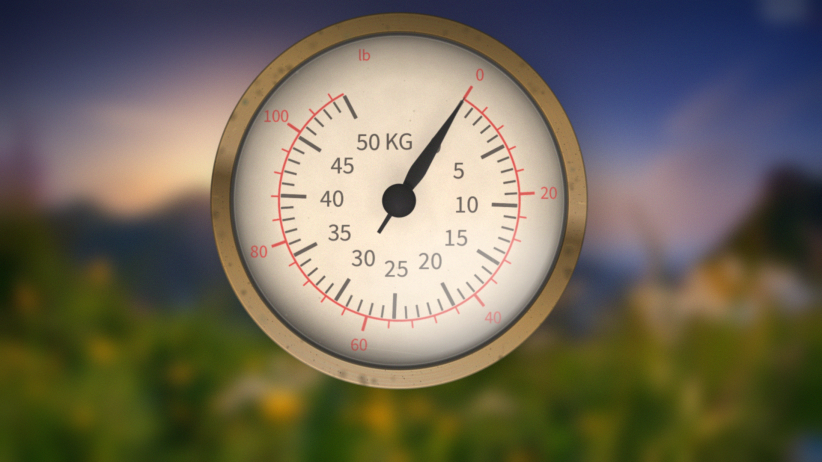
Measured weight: 0 kg
